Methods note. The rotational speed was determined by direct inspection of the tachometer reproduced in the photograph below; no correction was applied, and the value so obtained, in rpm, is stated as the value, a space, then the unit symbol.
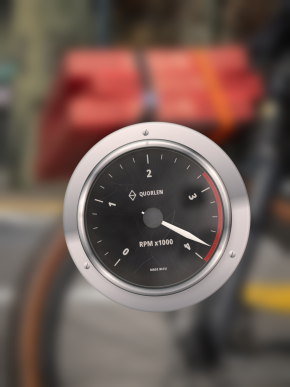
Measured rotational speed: 3800 rpm
